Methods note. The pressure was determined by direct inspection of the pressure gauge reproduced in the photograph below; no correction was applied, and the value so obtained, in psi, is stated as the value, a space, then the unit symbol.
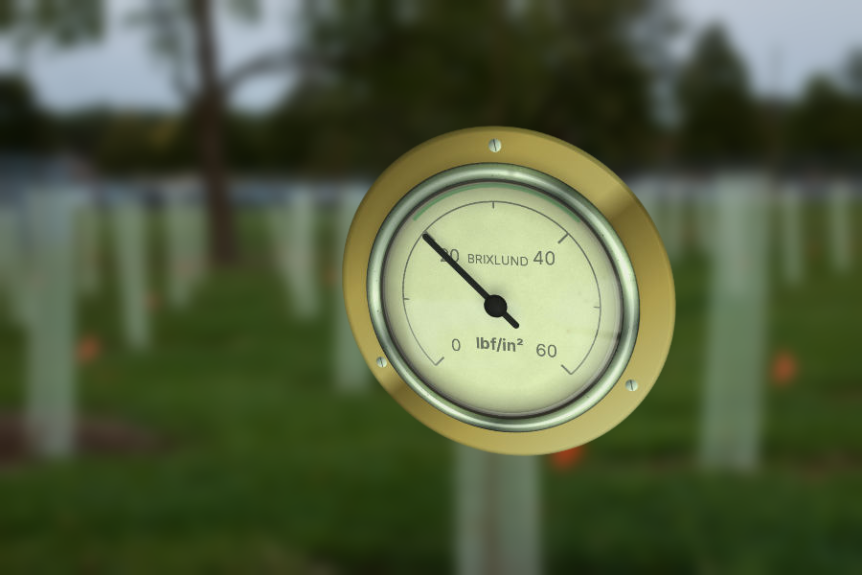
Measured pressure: 20 psi
